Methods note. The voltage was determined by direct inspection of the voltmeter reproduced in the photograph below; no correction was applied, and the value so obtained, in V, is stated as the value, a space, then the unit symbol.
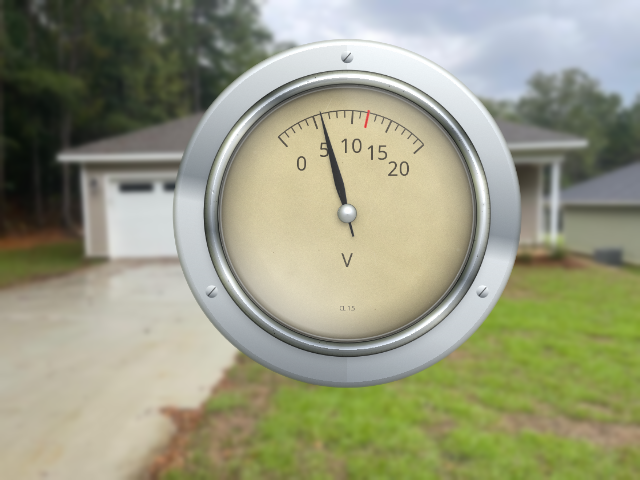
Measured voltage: 6 V
